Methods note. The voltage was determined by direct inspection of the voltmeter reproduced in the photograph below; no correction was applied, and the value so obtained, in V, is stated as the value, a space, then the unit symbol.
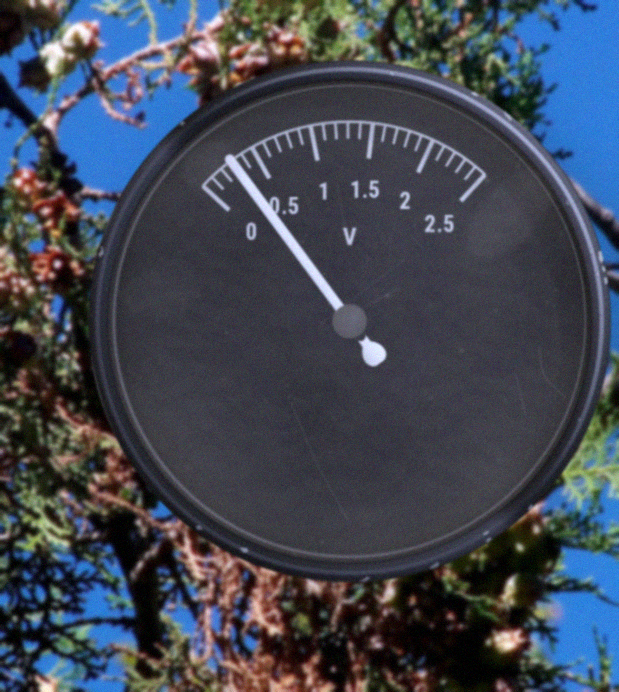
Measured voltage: 0.3 V
